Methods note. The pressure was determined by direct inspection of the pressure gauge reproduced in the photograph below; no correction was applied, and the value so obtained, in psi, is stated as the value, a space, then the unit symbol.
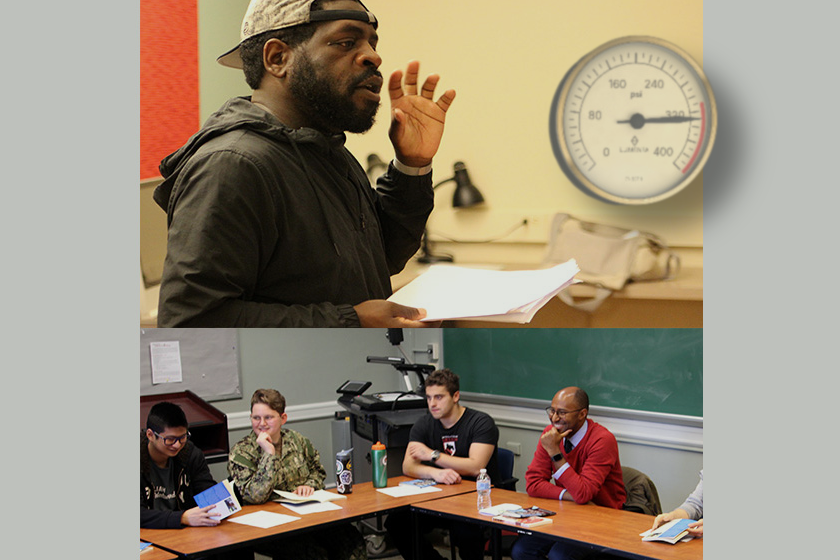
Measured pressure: 330 psi
